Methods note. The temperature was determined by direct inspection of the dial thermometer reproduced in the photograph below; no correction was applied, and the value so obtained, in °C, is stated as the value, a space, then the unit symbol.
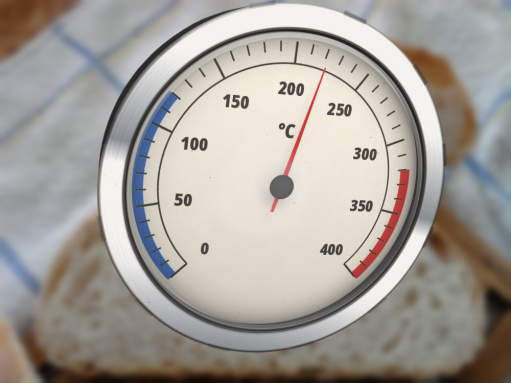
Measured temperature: 220 °C
